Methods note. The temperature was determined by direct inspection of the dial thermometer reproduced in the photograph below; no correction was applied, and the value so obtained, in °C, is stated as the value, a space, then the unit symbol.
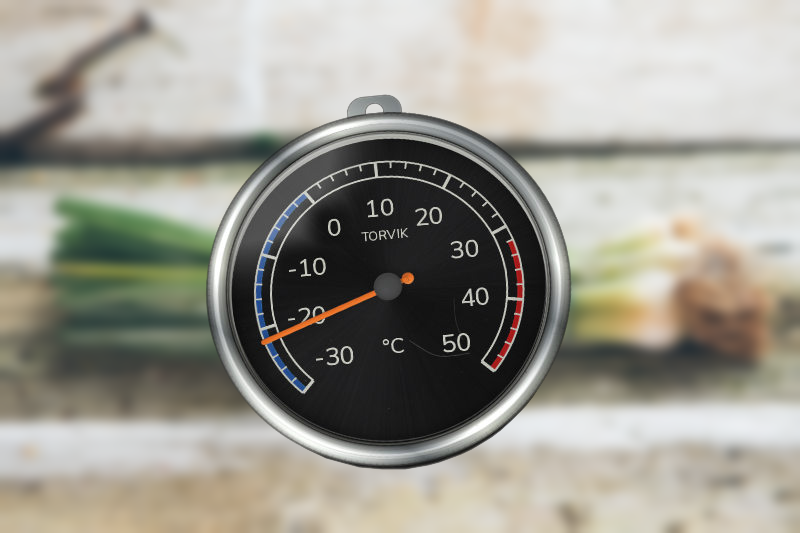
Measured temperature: -22 °C
